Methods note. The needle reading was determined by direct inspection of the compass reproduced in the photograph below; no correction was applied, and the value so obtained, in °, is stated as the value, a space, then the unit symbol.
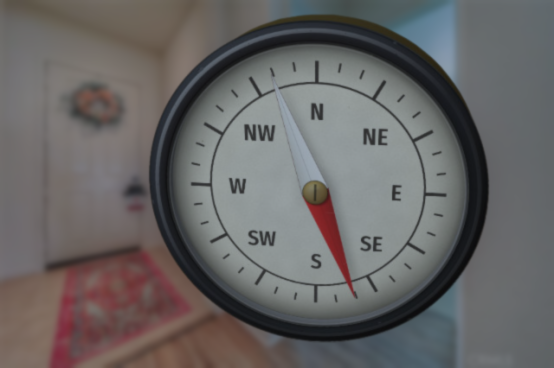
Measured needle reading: 160 °
